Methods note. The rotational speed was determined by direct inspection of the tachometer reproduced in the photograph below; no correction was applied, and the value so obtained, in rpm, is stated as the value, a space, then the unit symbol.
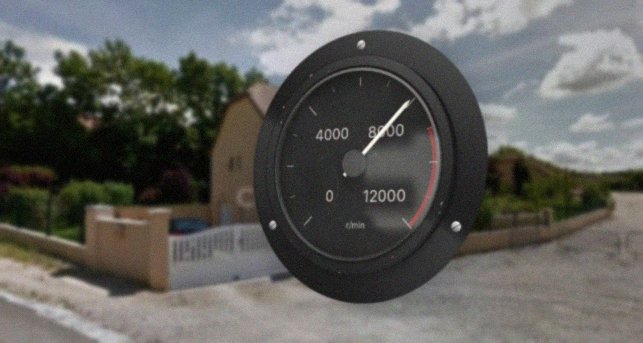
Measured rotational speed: 8000 rpm
